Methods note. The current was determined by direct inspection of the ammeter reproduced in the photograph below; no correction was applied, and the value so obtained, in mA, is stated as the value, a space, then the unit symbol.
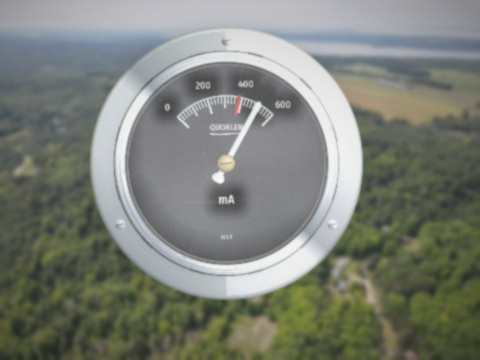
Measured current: 500 mA
